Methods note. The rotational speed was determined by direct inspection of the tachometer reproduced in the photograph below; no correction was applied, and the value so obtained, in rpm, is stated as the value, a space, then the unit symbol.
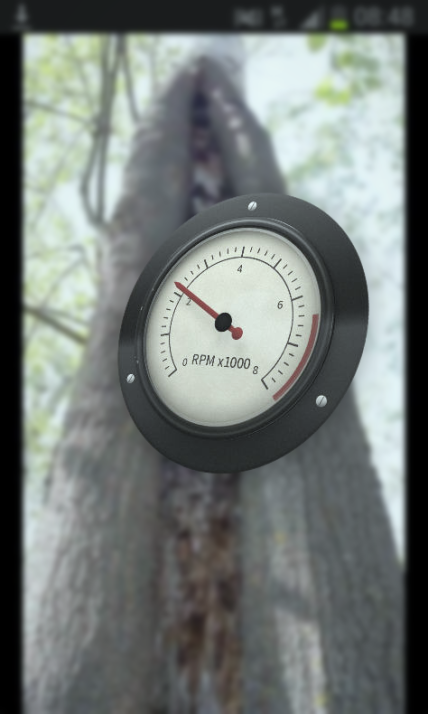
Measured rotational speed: 2200 rpm
